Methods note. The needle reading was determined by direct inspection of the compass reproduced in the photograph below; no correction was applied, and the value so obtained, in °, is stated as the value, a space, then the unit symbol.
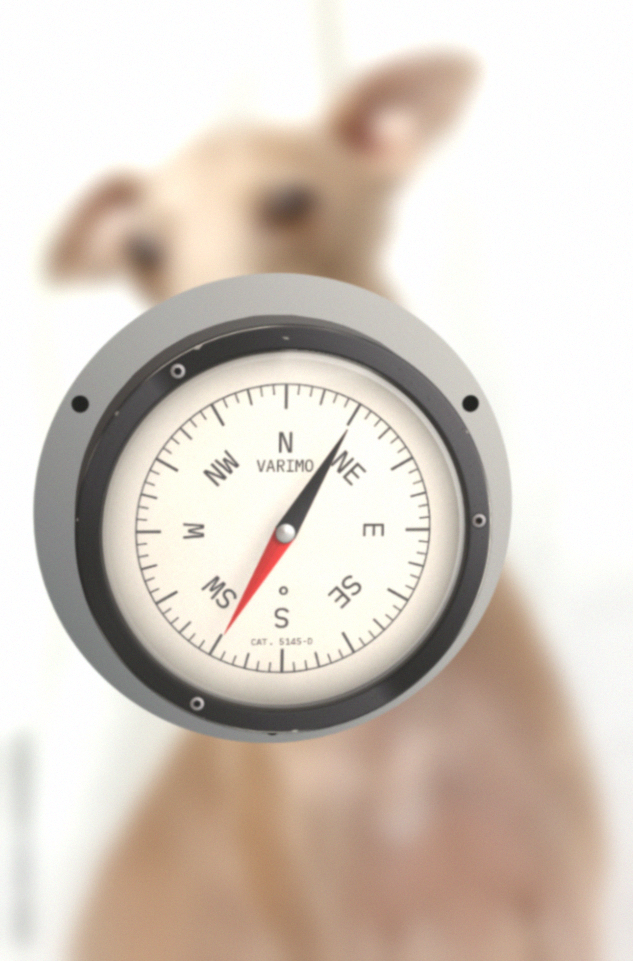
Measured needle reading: 210 °
